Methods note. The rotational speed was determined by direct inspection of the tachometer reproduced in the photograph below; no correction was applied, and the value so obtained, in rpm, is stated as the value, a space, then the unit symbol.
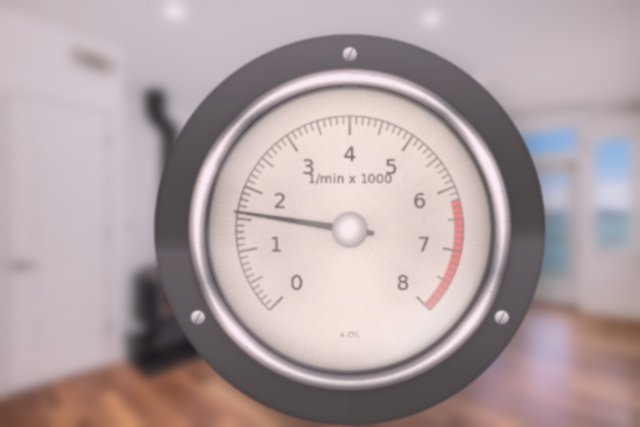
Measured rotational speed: 1600 rpm
